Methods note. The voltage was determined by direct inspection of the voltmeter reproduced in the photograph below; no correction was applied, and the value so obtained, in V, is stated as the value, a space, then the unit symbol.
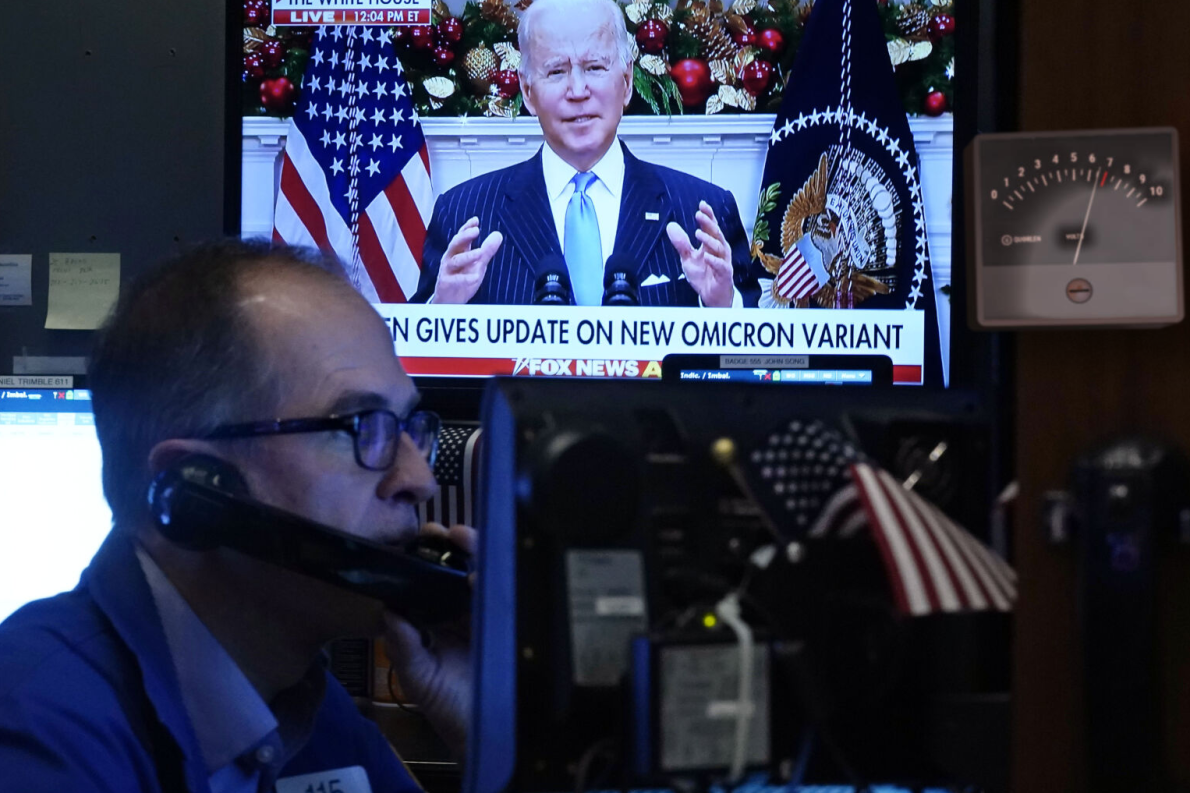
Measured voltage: 6.5 V
